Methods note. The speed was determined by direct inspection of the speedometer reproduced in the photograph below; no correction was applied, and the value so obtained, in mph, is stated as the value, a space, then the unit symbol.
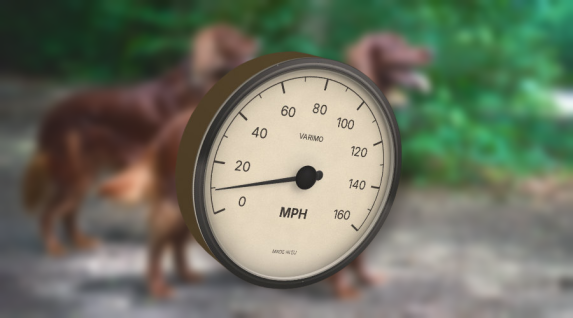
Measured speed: 10 mph
